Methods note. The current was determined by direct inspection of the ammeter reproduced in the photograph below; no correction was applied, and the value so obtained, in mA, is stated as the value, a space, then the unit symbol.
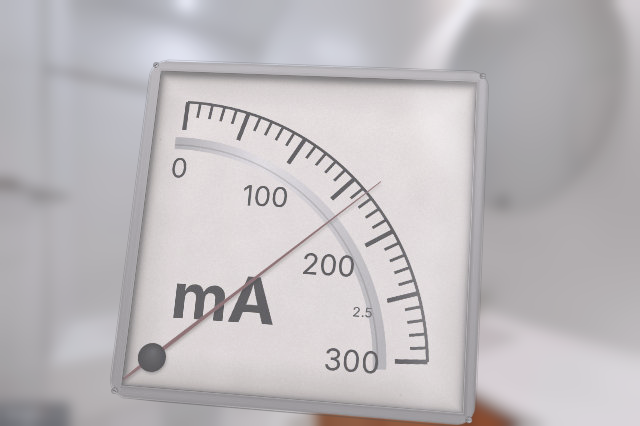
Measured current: 165 mA
